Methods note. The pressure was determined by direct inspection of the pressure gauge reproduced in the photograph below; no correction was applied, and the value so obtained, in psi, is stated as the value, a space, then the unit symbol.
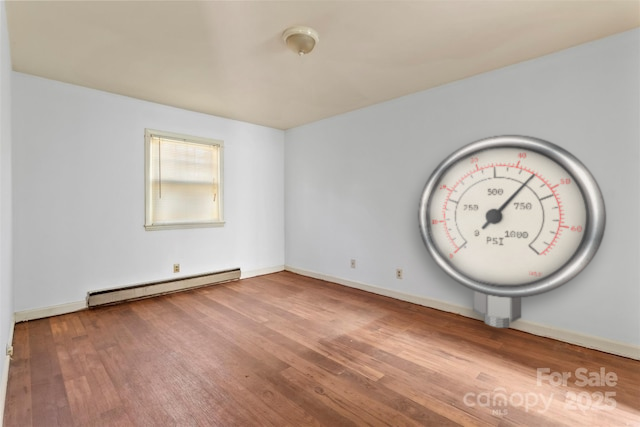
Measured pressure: 650 psi
